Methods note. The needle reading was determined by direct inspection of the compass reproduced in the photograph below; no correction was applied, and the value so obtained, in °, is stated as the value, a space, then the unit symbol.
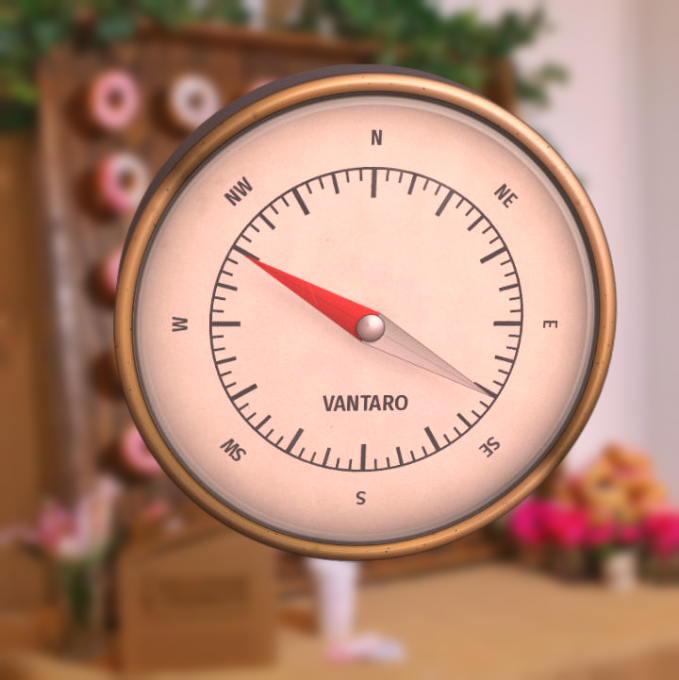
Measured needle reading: 300 °
